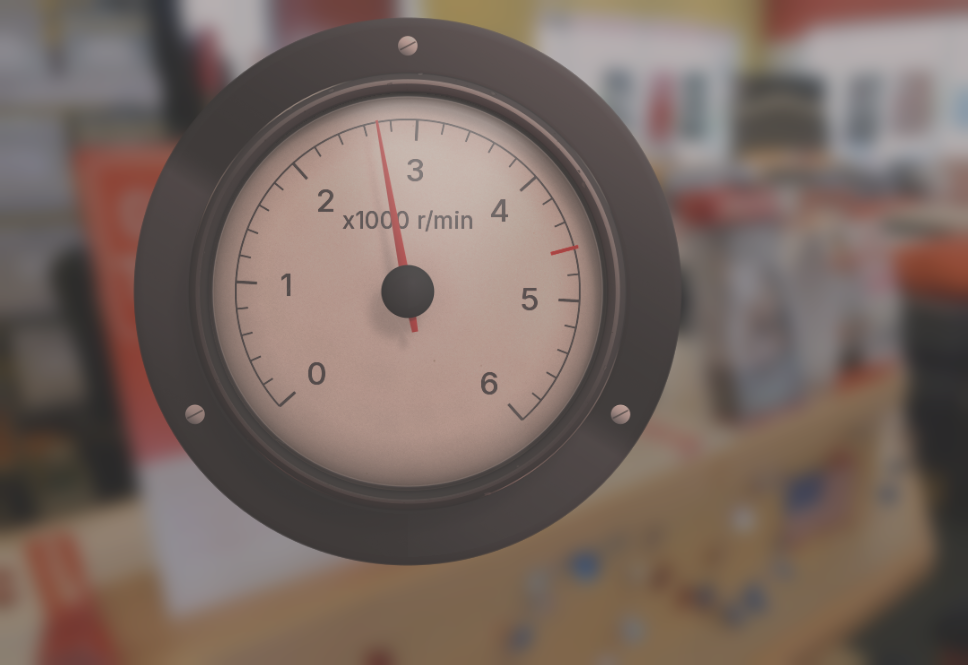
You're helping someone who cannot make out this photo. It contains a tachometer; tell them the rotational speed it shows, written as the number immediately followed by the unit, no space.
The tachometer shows 2700rpm
